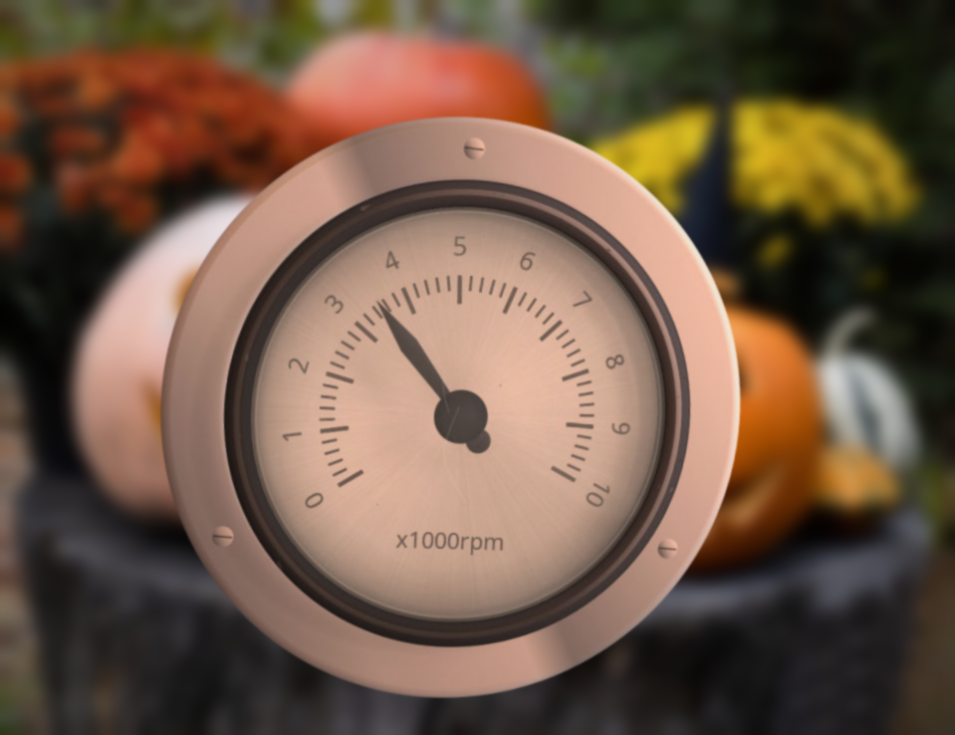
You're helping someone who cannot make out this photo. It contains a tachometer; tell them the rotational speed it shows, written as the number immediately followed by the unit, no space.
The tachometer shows 3500rpm
